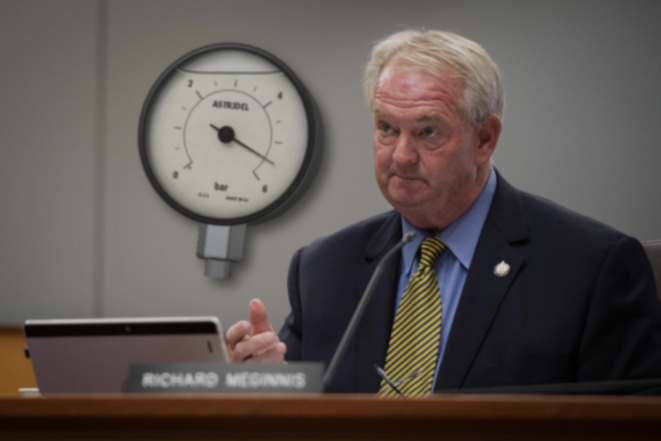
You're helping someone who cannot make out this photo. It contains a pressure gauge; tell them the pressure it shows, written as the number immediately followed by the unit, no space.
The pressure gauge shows 5.5bar
